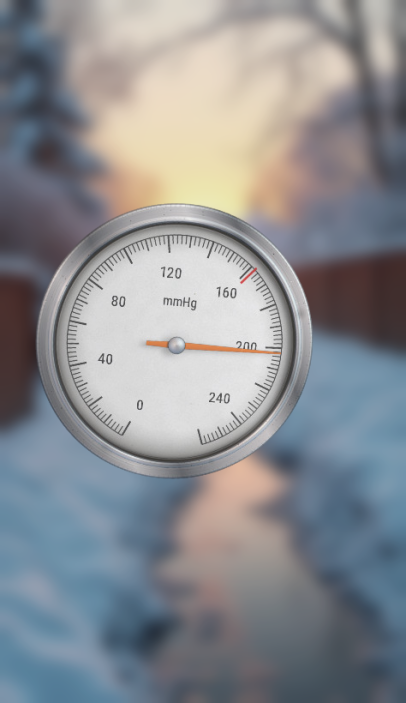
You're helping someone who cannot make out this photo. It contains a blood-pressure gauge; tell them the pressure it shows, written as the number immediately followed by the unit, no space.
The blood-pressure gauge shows 202mmHg
